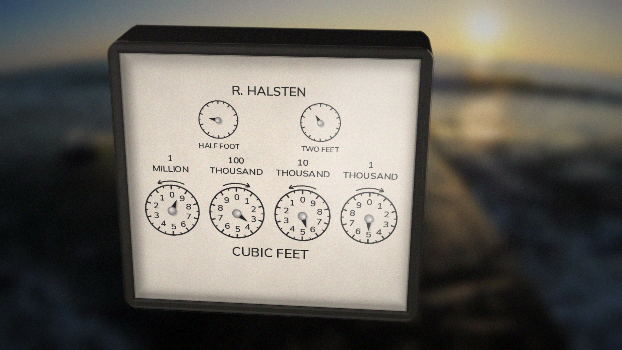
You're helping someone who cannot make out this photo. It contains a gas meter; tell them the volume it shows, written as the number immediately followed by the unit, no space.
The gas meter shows 935500ft³
